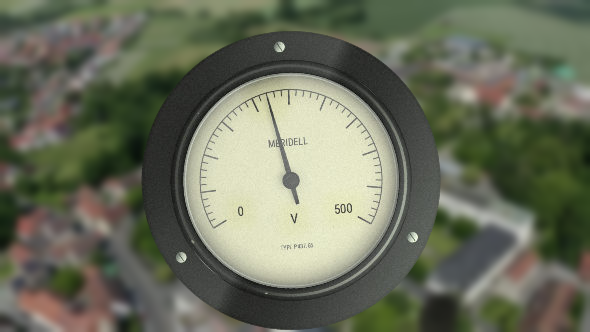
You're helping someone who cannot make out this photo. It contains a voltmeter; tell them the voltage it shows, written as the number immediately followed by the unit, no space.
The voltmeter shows 220V
